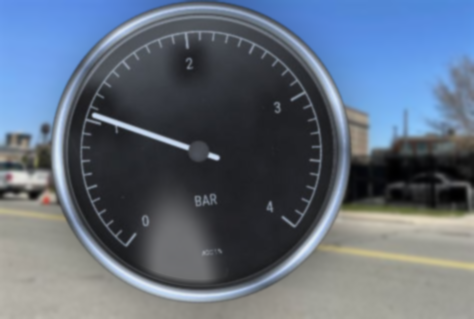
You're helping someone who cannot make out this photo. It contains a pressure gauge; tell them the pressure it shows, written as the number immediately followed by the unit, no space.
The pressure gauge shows 1.05bar
